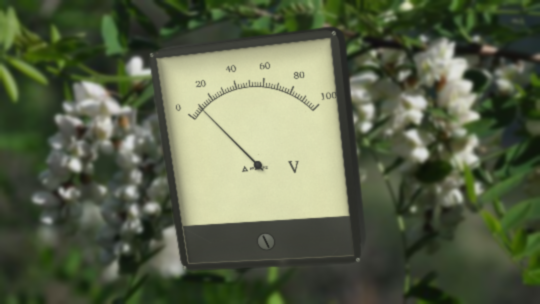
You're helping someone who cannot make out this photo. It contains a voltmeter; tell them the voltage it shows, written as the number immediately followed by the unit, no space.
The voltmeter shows 10V
